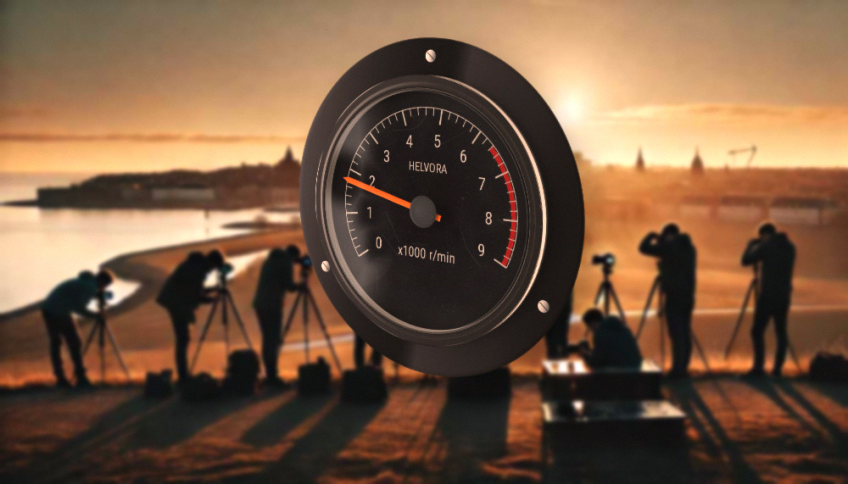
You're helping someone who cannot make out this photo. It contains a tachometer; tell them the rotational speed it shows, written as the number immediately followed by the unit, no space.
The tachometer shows 1800rpm
